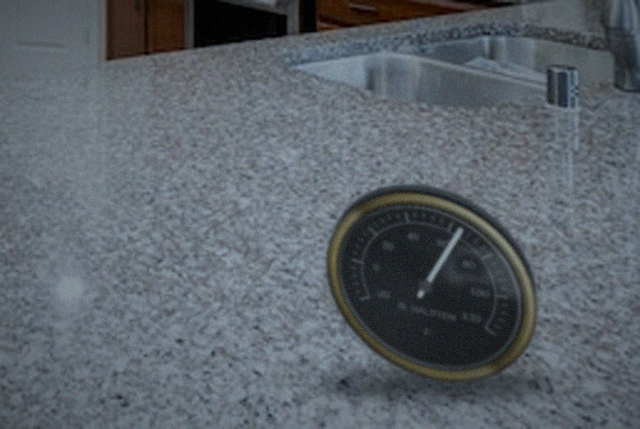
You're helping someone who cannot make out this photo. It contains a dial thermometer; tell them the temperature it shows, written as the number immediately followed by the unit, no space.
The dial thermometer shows 64°F
